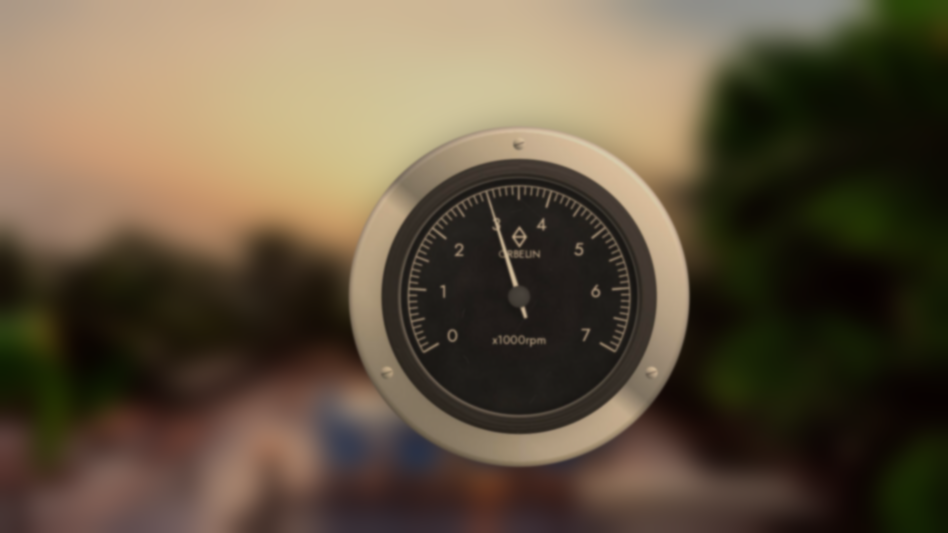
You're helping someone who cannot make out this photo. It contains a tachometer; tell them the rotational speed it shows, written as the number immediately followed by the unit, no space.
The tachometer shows 3000rpm
